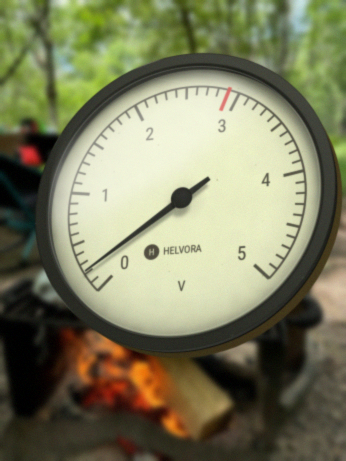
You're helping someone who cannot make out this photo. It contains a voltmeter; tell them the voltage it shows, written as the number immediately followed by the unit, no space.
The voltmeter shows 0.2V
